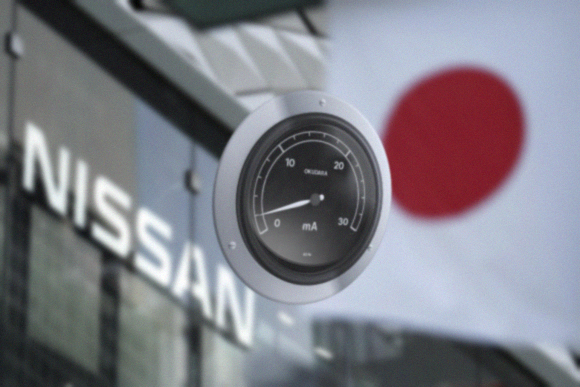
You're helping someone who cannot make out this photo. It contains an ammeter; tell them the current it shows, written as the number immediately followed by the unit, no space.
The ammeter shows 2mA
